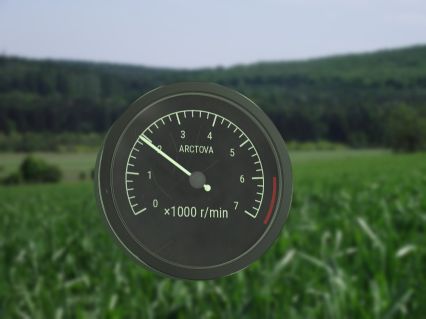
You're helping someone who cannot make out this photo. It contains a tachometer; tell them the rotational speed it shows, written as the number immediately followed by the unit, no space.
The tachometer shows 1900rpm
